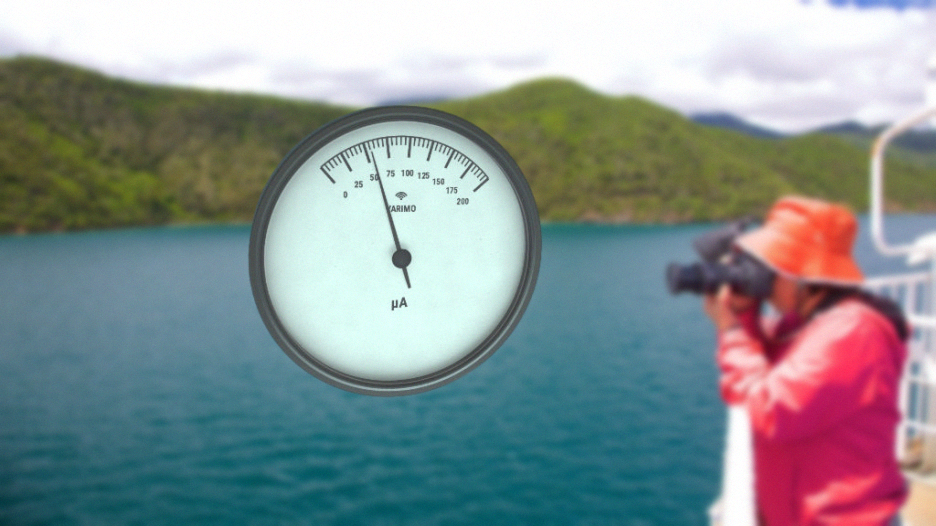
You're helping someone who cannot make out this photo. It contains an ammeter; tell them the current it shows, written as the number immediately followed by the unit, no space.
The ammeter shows 55µA
